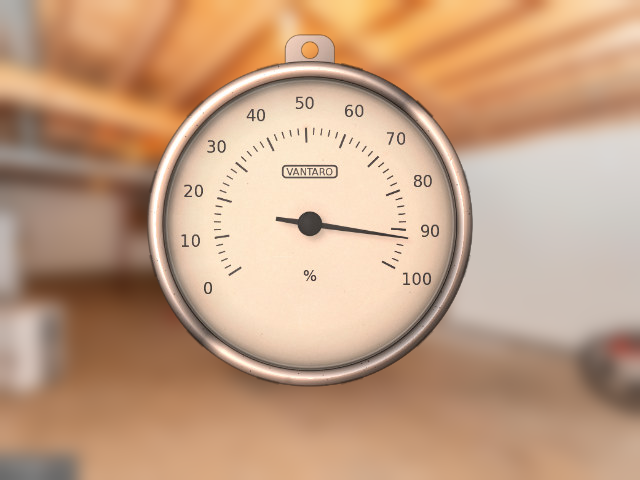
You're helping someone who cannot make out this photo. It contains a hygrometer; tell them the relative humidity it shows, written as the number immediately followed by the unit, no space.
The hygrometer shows 92%
